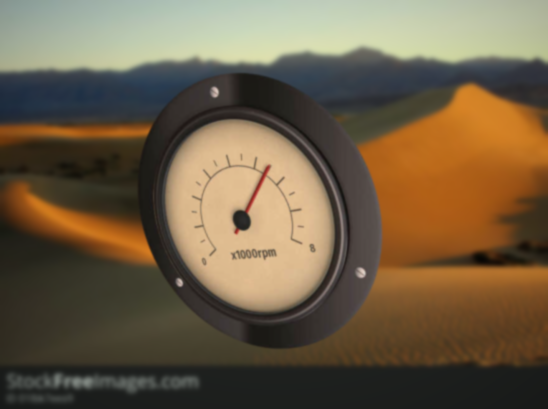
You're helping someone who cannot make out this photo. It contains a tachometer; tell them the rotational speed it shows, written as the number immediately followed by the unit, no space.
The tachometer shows 5500rpm
